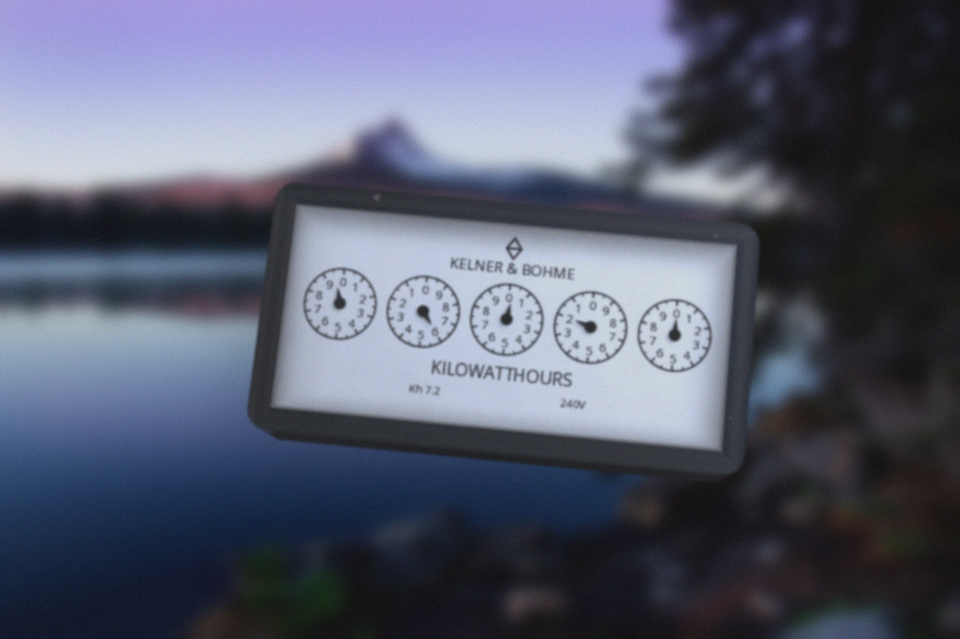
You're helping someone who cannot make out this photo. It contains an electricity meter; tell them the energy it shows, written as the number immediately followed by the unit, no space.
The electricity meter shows 96020kWh
